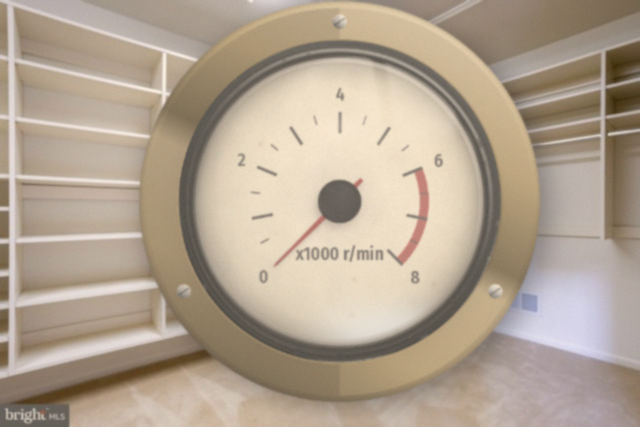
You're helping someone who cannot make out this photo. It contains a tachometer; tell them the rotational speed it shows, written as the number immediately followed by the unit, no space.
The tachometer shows 0rpm
